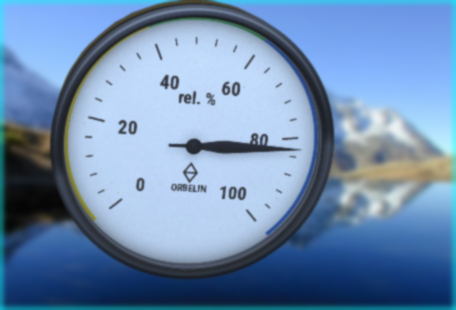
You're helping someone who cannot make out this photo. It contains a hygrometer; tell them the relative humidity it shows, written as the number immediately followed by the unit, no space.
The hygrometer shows 82%
